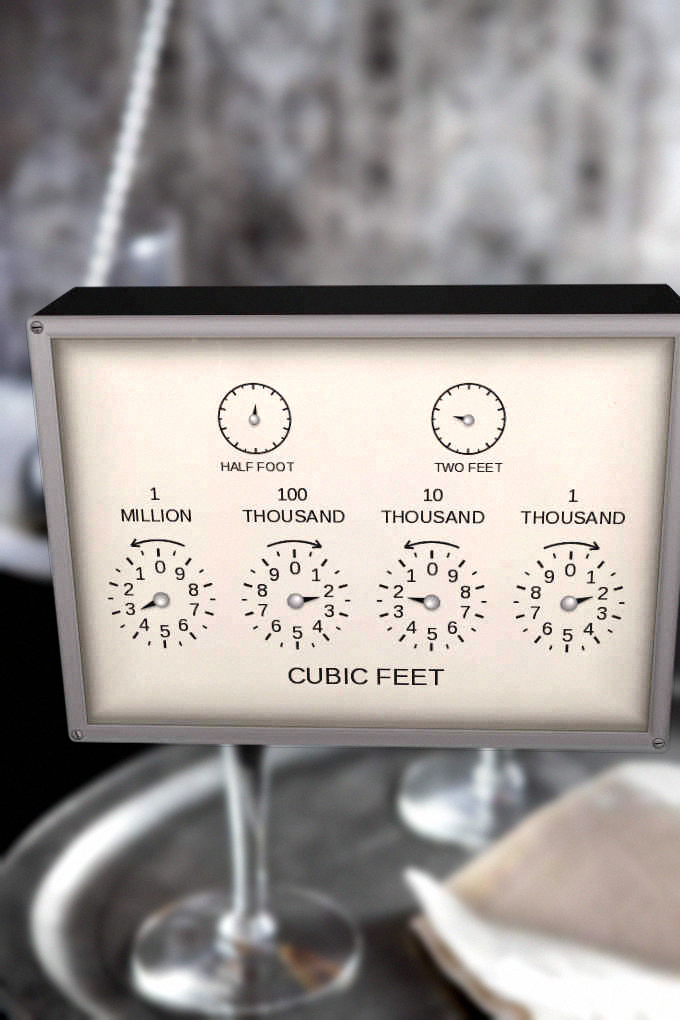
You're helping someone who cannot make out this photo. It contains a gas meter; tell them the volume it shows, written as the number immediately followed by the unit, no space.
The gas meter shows 322200ft³
